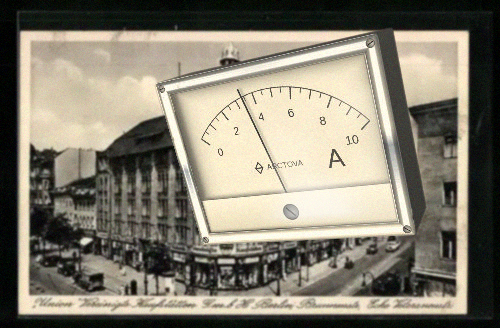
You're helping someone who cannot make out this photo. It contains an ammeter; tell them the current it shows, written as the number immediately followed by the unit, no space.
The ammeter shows 3.5A
